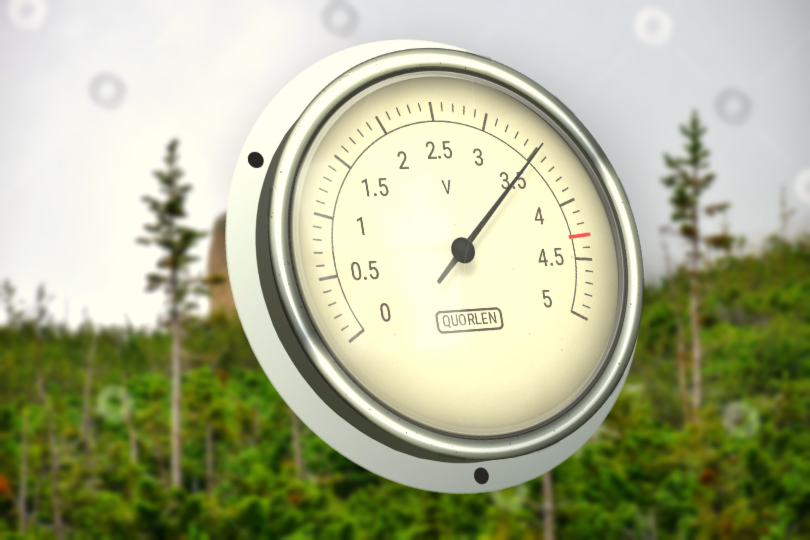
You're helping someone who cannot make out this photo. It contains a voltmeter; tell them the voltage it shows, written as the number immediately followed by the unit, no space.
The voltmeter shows 3.5V
